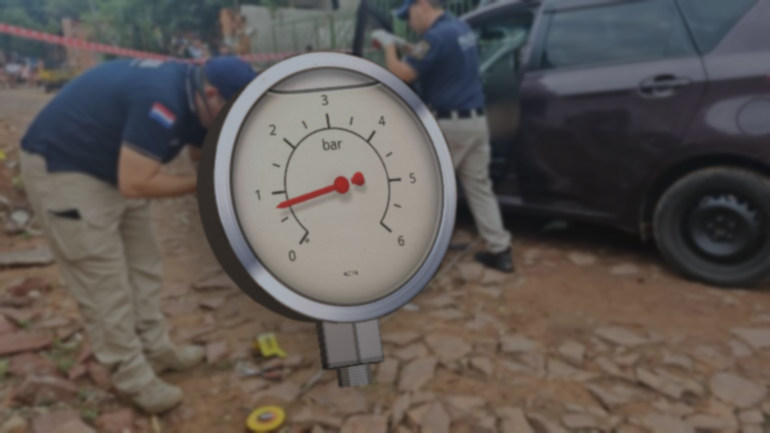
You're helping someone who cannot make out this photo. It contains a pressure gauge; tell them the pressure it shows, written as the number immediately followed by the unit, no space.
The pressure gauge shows 0.75bar
